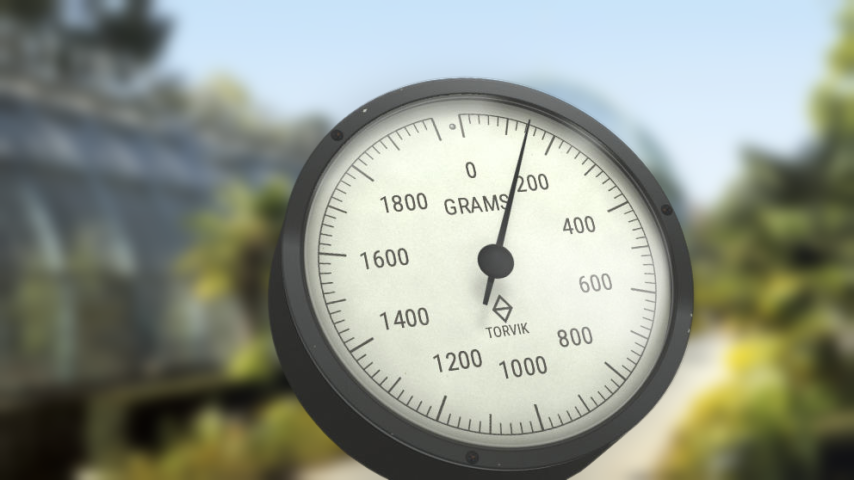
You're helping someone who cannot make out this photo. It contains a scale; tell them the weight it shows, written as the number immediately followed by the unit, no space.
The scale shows 140g
